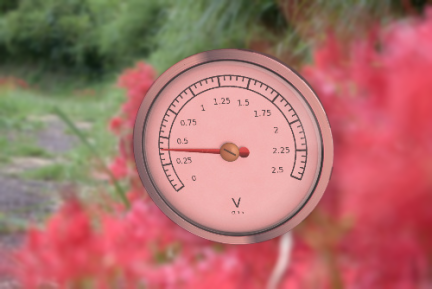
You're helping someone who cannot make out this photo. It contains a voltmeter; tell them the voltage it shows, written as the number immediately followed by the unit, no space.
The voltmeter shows 0.4V
